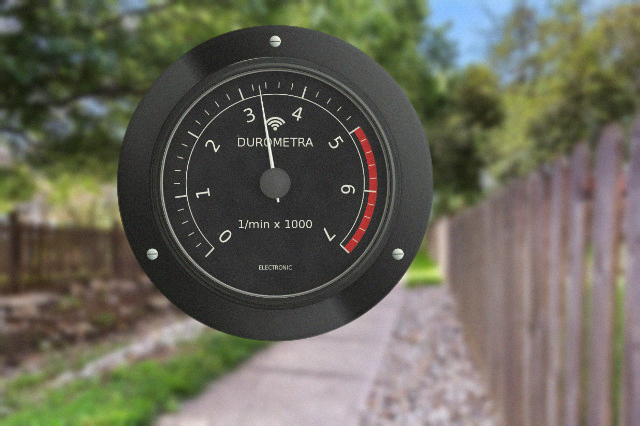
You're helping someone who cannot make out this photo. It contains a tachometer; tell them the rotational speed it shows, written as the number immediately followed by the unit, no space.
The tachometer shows 3300rpm
